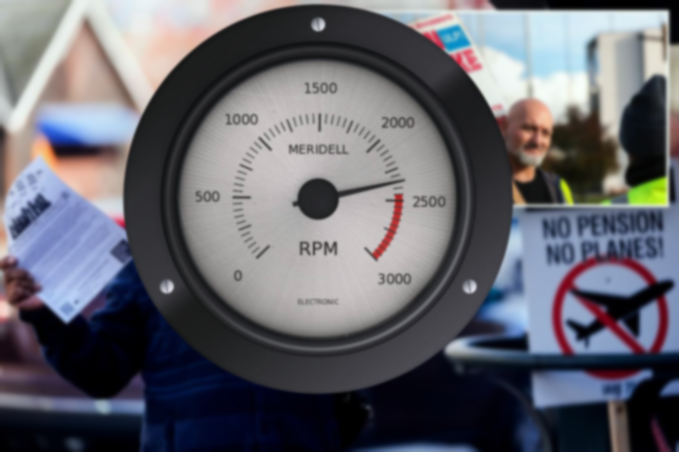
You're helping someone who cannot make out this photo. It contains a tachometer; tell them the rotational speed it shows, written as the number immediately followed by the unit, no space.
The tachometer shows 2350rpm
